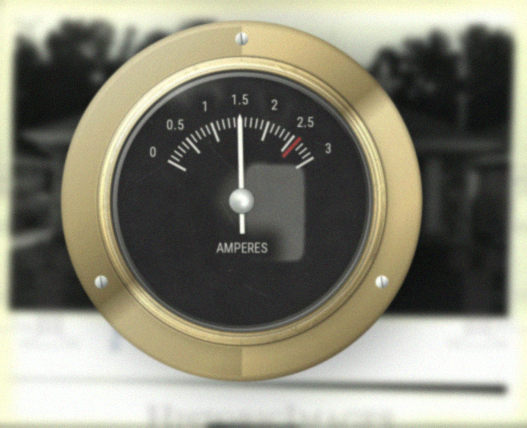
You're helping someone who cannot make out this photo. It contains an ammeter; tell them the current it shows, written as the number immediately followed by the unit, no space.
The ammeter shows 1.5A
